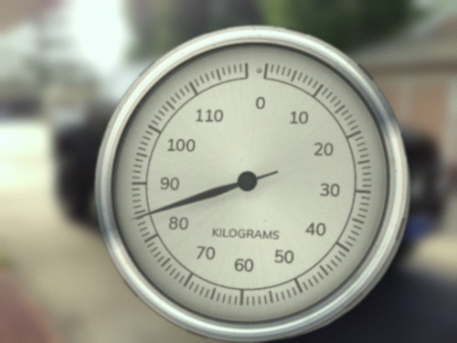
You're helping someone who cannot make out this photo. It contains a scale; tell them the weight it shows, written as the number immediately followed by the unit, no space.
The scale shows 84kg
